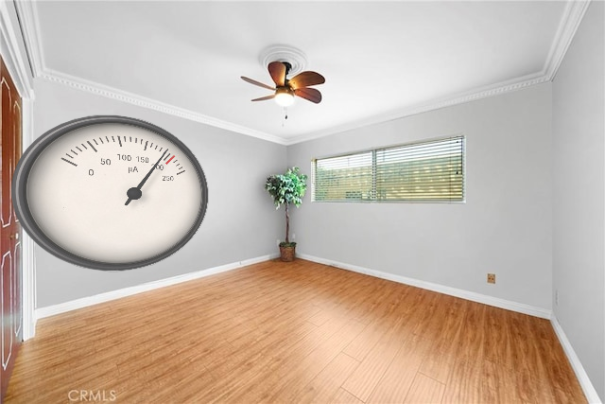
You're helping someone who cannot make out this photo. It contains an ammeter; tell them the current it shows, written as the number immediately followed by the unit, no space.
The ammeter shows 190µA
